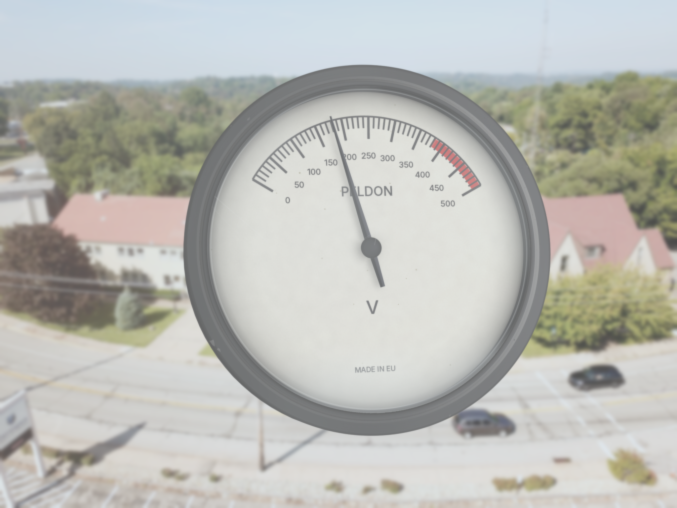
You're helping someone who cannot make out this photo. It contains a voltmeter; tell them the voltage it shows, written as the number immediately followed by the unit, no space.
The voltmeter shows 180V
